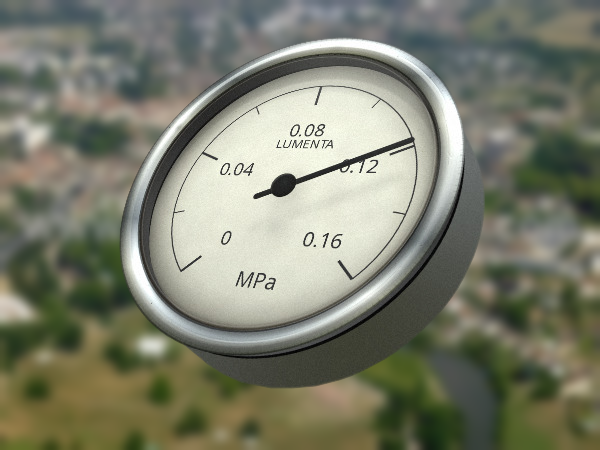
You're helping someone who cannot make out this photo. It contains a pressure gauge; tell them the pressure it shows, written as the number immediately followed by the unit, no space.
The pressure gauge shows 0.12MPa
